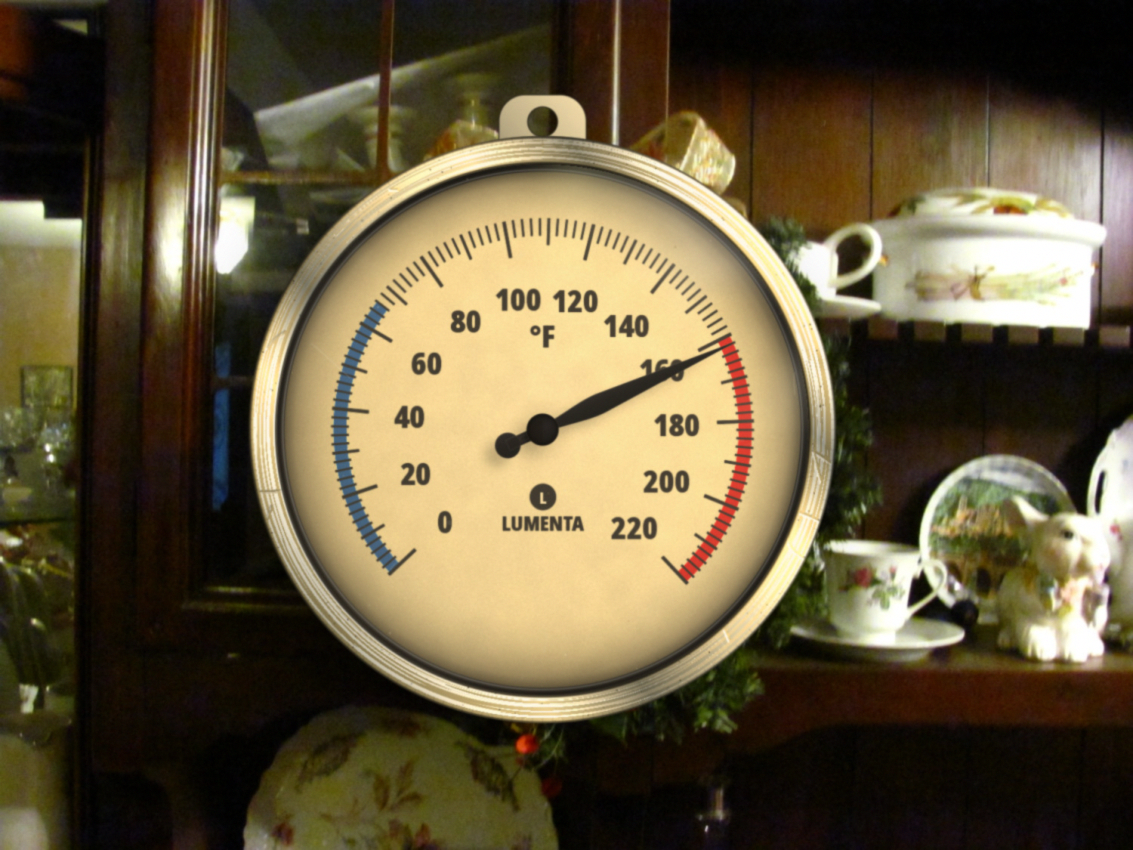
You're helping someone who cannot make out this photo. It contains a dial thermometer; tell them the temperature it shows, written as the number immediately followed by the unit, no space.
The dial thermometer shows 162°F
